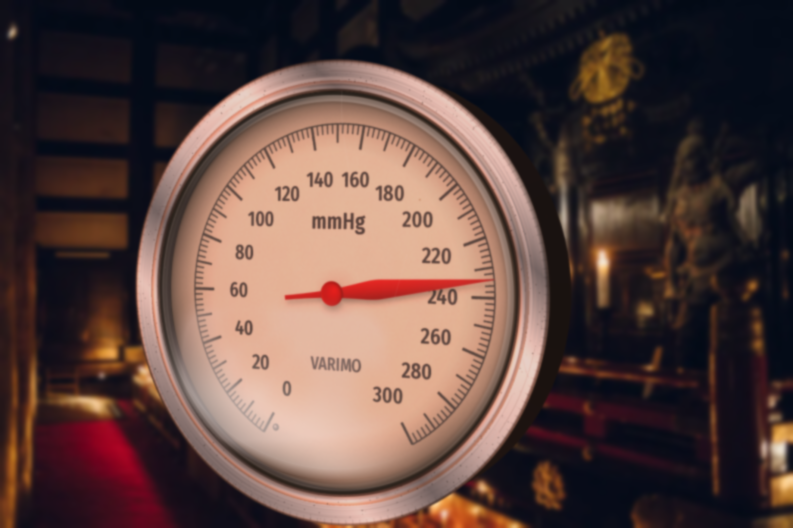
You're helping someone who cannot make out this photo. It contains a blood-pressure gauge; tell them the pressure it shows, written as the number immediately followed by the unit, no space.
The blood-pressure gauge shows 234mmHg
